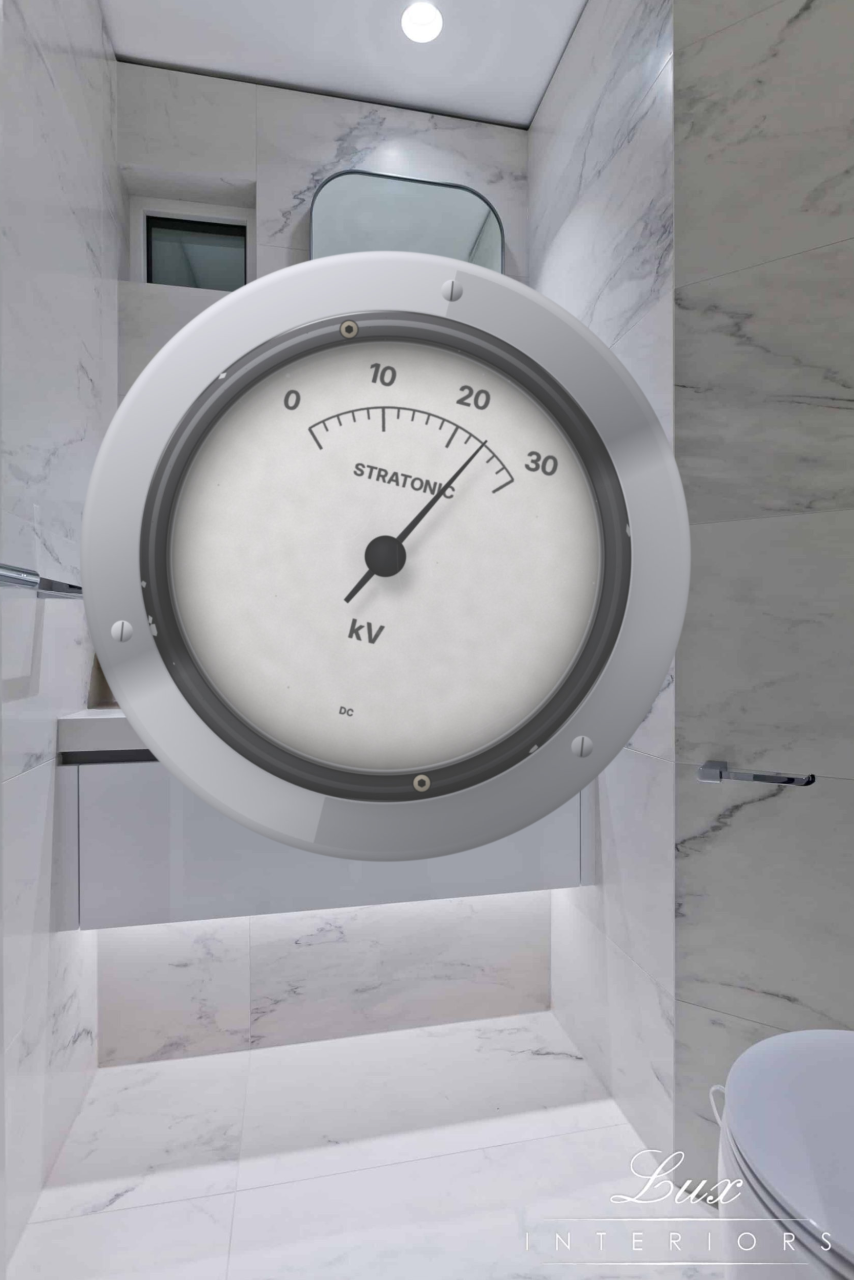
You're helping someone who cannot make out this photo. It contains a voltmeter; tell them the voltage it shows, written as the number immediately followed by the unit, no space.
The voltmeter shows 24kV
